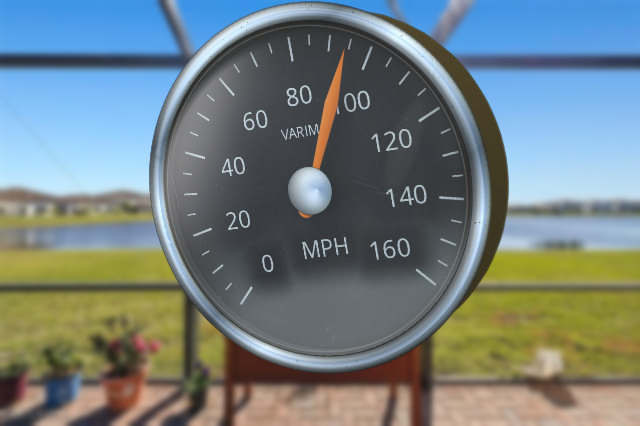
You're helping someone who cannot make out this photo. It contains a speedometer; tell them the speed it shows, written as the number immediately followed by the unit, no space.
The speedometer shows 95mph
